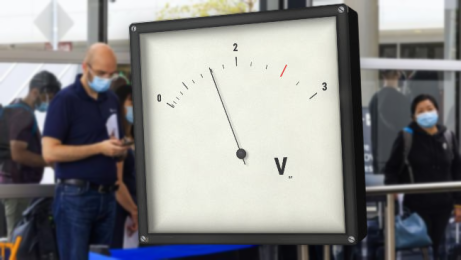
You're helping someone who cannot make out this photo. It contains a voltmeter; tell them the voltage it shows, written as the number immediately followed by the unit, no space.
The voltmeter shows 1.6V
